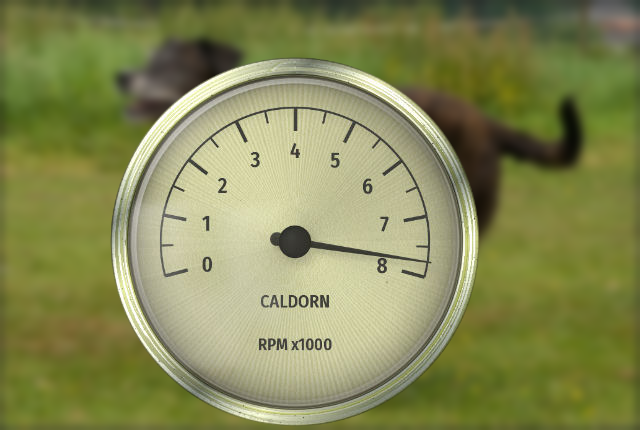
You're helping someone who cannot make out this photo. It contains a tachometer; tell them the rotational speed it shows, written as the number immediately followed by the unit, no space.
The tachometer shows 7750rpm
